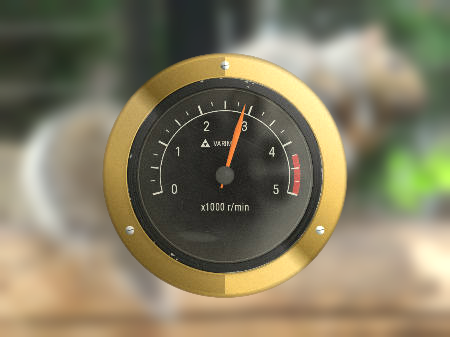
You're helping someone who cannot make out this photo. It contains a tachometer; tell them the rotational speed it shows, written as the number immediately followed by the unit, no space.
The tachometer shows 2875rpm
